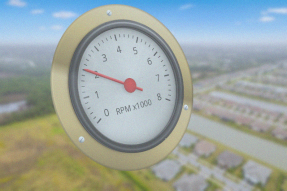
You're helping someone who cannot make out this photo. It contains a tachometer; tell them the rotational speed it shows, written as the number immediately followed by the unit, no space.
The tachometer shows 2000rpm
